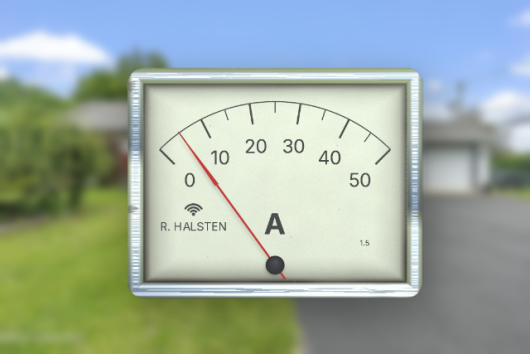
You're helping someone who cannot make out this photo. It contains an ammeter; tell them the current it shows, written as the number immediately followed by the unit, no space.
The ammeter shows 5A
